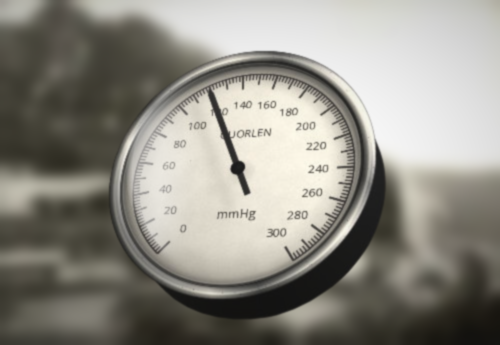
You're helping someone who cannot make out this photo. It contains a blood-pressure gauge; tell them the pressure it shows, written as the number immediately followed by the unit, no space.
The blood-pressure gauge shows 120mmHg
